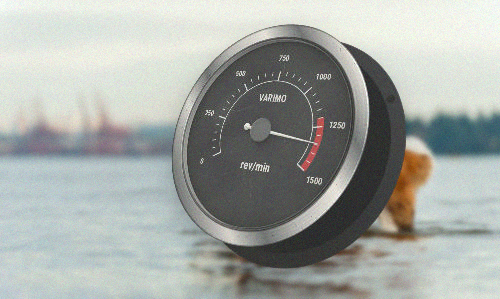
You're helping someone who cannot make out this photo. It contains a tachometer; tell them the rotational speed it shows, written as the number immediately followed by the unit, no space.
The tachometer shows 1350rpm
